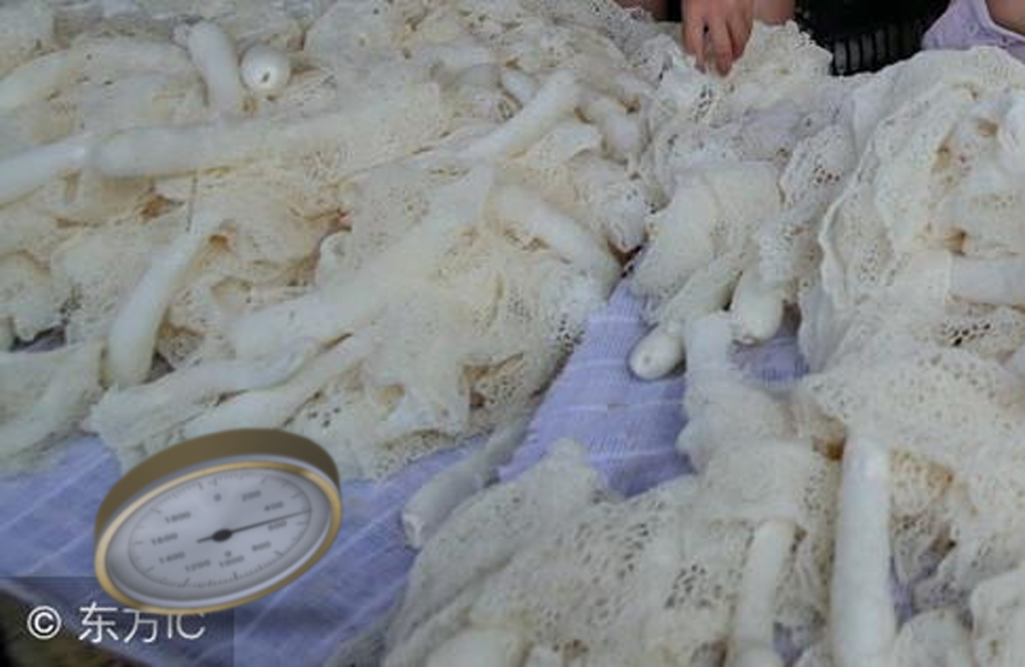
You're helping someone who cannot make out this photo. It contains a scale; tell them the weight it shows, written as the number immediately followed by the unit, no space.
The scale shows 500g
